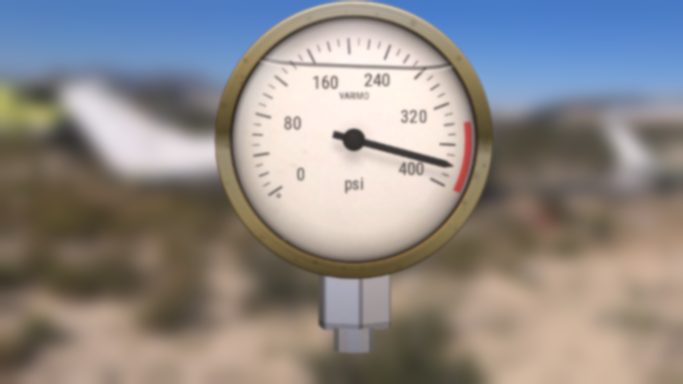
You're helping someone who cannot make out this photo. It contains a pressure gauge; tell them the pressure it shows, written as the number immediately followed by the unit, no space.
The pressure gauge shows 380psi
